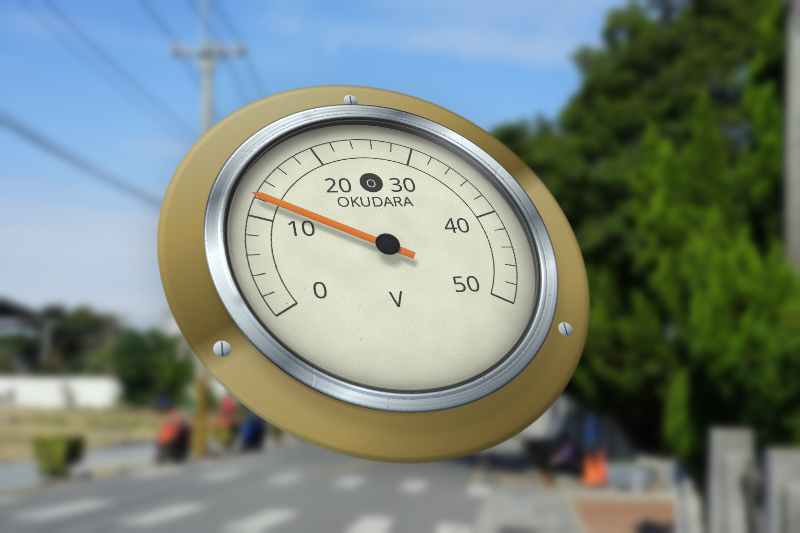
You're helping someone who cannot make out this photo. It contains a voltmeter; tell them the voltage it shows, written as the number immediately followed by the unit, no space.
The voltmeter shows 12V
